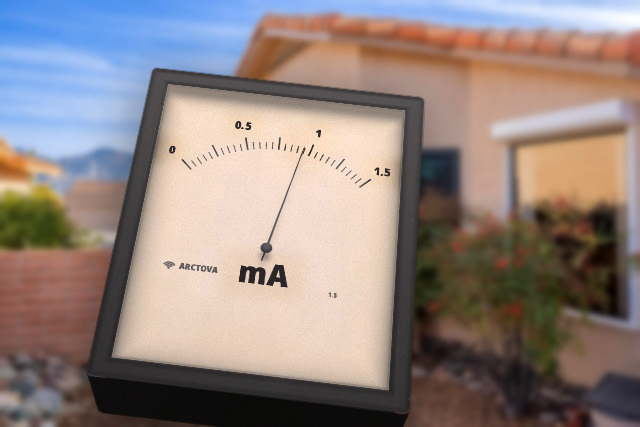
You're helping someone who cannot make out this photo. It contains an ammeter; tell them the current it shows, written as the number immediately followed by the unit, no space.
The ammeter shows 0.95mA
